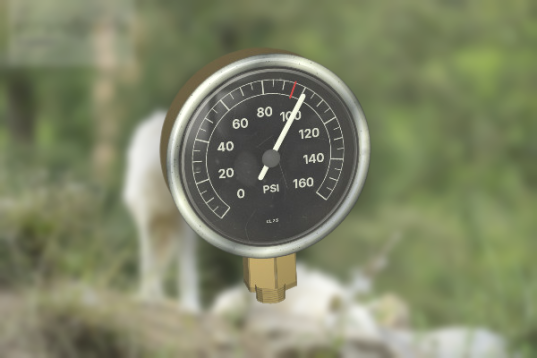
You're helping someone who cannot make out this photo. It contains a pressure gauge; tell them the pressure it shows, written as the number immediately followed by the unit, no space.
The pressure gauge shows 100psi
